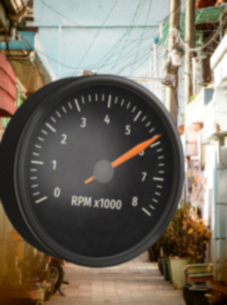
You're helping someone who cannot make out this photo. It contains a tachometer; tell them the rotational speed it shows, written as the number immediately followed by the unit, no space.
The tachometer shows 5800rpm
